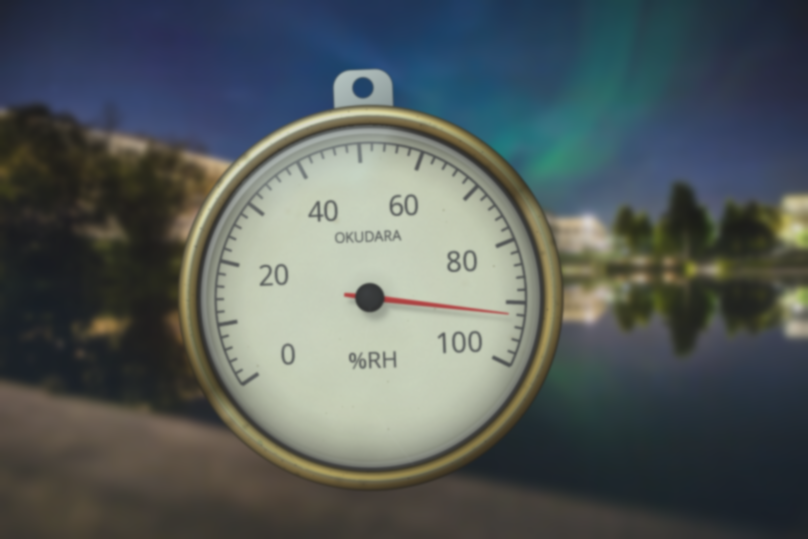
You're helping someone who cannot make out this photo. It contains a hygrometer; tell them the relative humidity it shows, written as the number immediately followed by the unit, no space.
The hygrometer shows 92%
